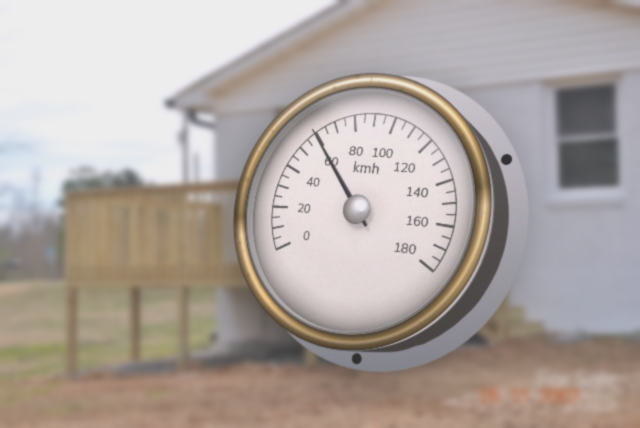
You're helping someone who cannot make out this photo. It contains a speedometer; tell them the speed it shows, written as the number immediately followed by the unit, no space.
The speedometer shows 60km/h
